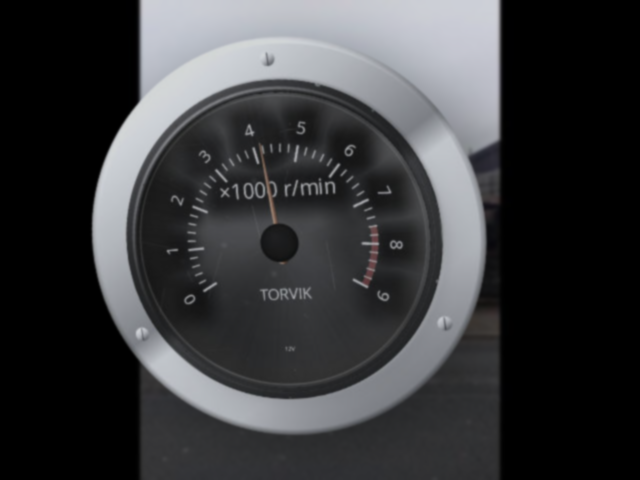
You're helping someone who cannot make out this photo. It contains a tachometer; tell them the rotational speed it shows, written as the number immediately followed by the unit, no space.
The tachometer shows 4200rpm
